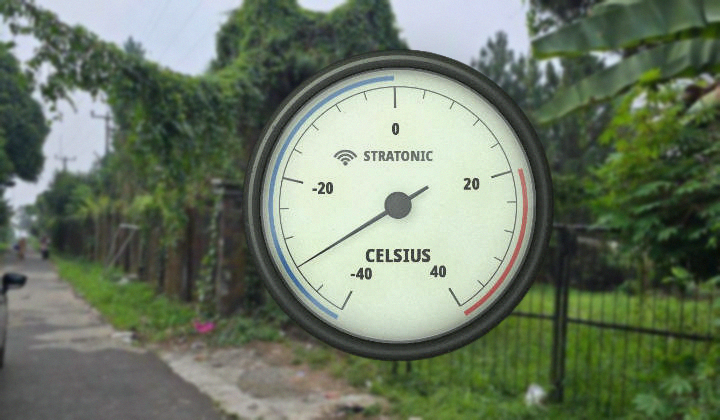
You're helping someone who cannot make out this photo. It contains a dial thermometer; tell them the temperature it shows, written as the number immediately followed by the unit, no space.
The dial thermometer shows -32°C
